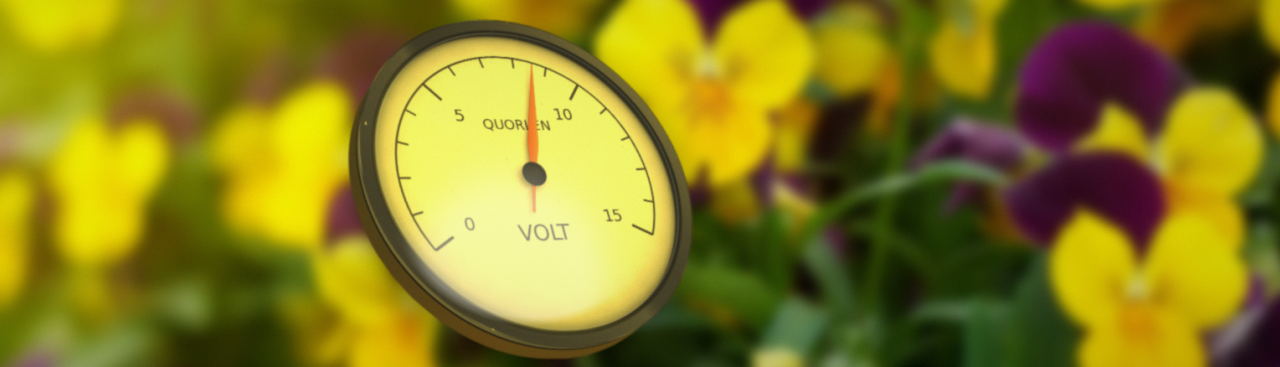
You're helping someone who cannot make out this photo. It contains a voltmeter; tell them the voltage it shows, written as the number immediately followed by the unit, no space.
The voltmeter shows 8.5V
